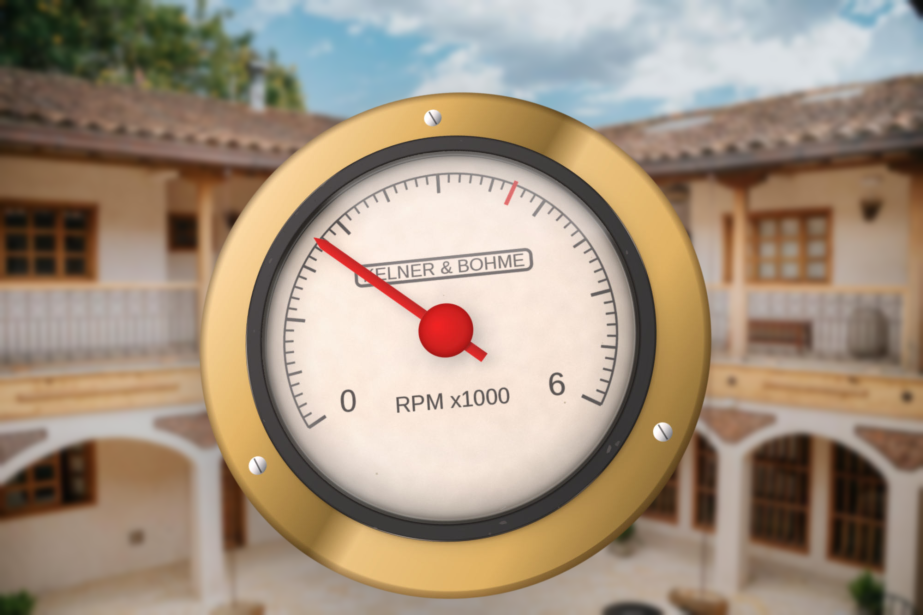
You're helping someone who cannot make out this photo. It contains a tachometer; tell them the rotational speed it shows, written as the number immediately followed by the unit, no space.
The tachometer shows 1750rpm
